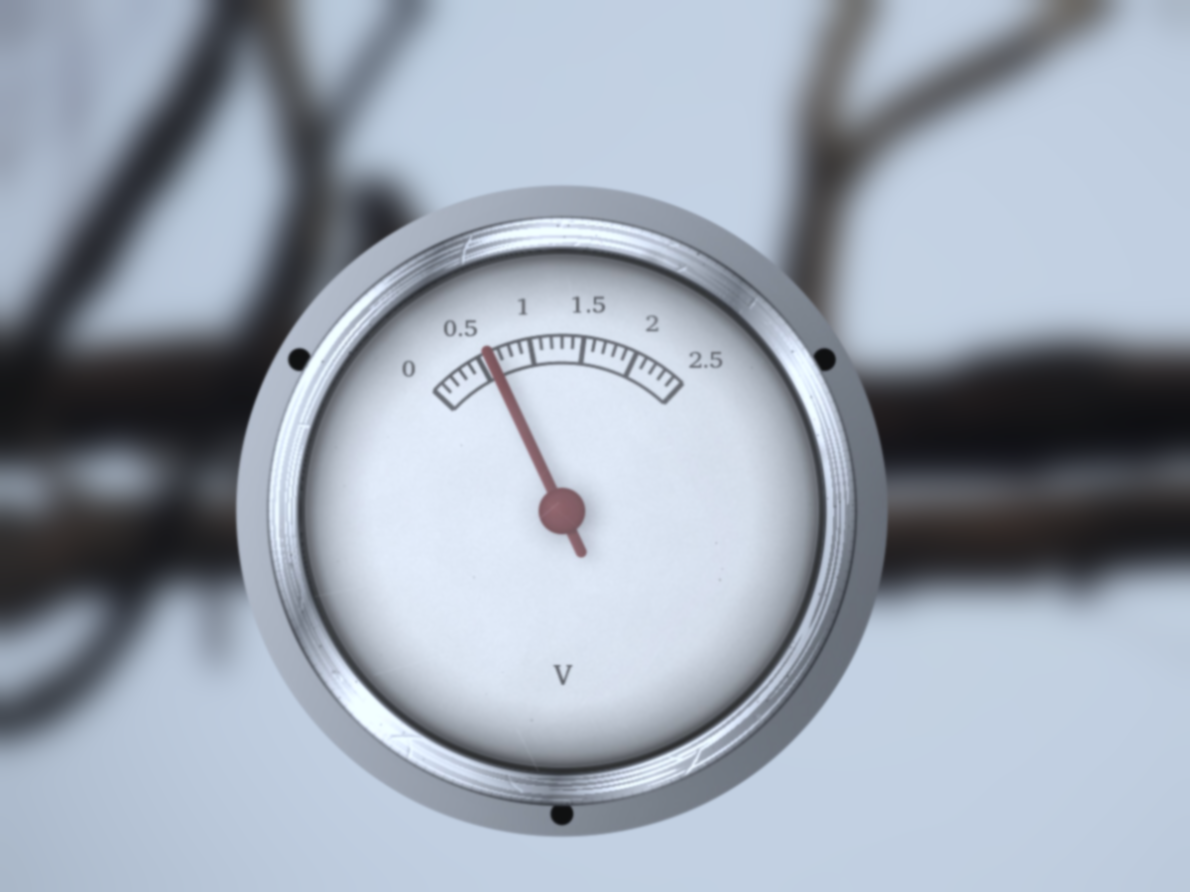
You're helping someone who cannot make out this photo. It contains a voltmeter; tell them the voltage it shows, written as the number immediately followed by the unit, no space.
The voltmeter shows 0.6V
